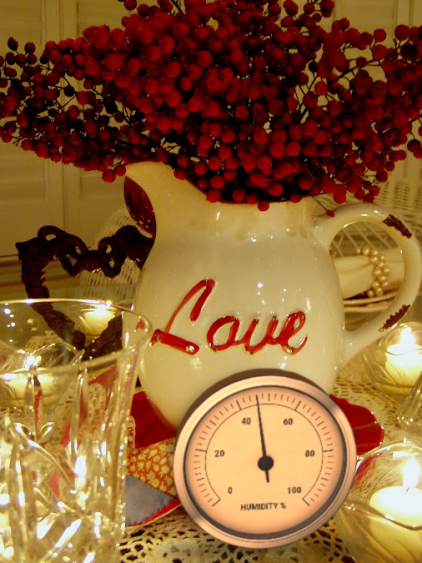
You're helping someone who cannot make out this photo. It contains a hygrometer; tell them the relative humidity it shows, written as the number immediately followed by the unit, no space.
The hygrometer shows 46%
